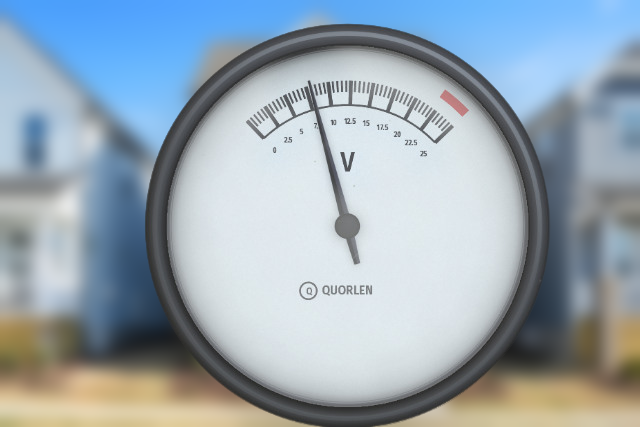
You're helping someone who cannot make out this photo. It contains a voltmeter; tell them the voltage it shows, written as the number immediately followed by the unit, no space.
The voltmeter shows 8V
